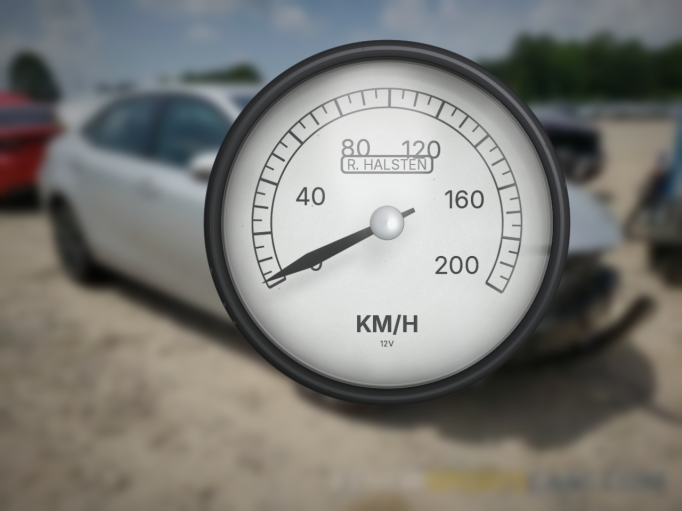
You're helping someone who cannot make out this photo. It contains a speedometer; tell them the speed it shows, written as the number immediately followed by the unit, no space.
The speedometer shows 2.5km/h
